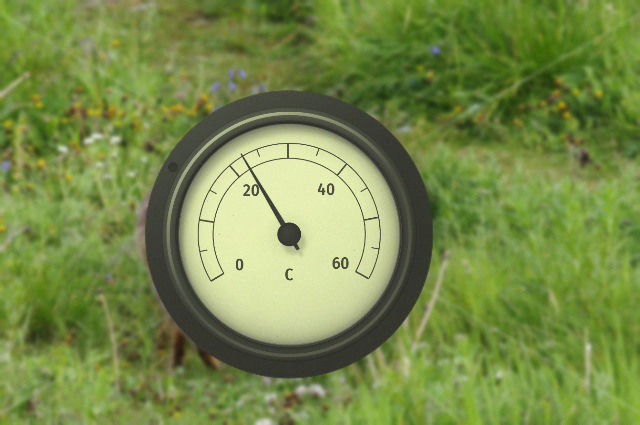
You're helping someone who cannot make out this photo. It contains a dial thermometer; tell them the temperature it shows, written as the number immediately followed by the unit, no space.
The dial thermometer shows 22.5°C
